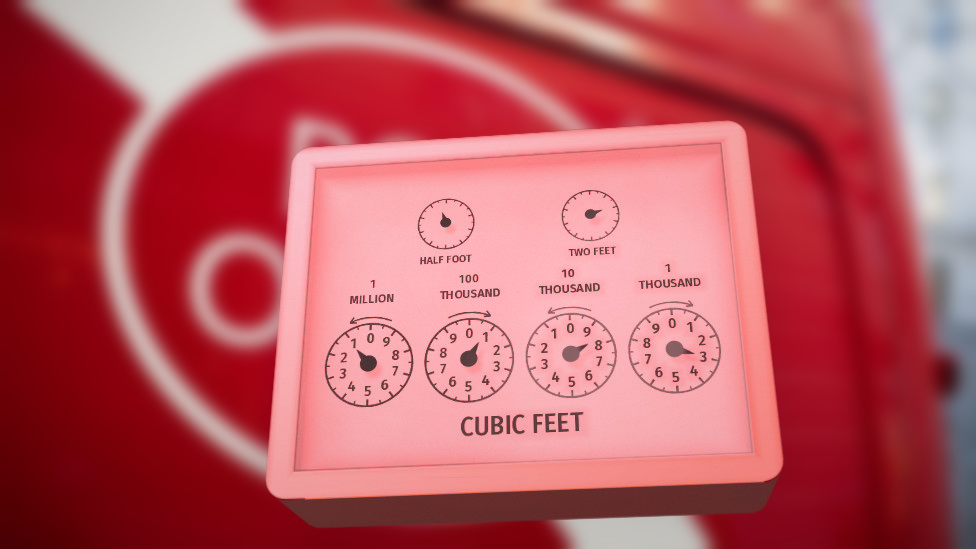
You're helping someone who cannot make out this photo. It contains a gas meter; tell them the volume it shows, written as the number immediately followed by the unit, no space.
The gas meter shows 108300ft³
